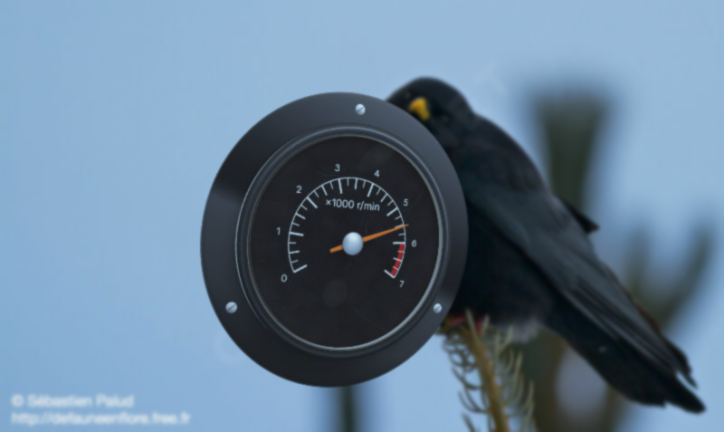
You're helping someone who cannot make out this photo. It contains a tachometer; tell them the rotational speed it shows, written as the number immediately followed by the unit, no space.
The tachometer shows 5500rpm
